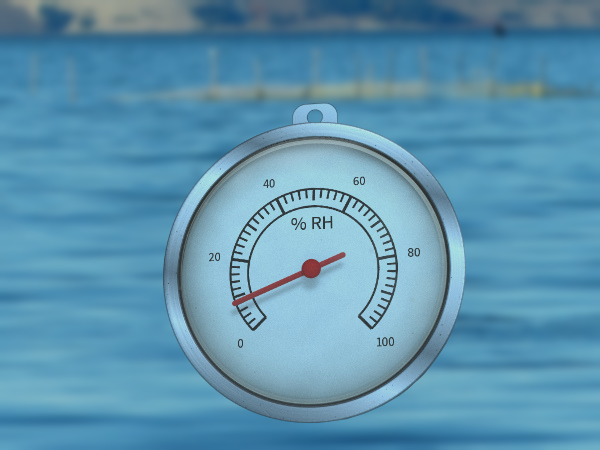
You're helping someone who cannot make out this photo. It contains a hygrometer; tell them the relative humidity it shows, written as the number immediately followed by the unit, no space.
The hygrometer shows 8%
